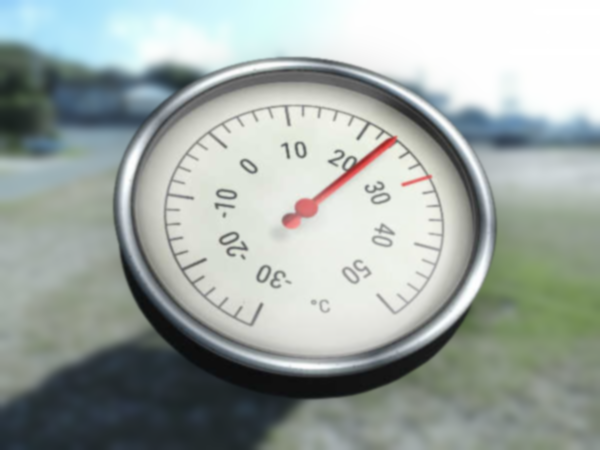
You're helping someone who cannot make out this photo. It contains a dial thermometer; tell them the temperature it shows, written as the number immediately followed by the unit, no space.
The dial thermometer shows 24°C
